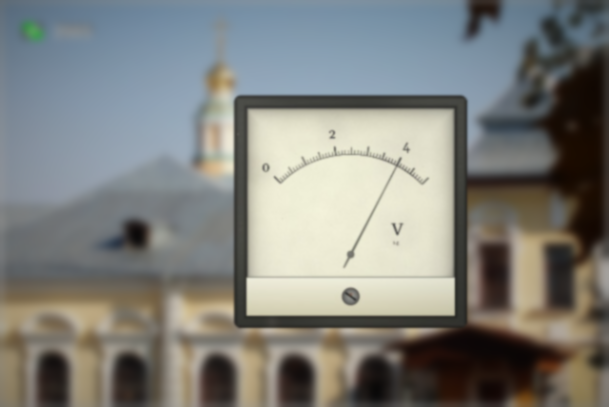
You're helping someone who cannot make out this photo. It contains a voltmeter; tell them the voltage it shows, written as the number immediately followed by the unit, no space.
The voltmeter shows 4V
